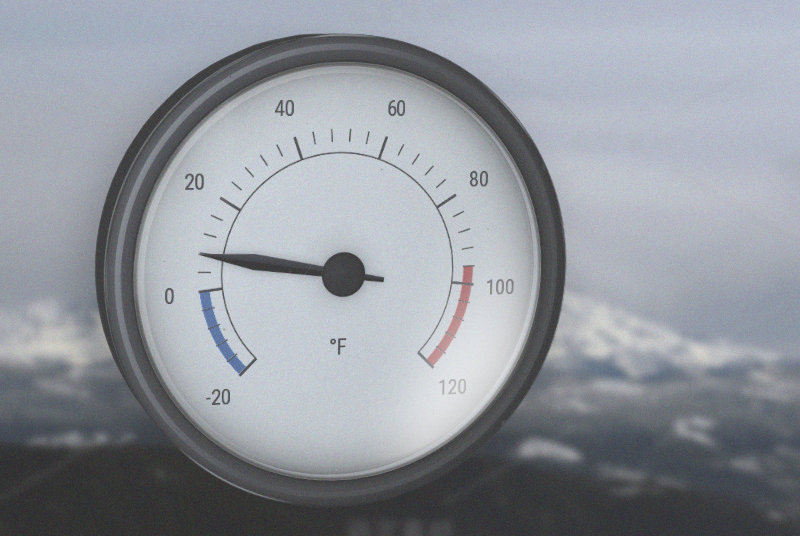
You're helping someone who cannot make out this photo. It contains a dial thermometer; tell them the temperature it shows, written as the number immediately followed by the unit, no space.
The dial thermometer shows 8°F
